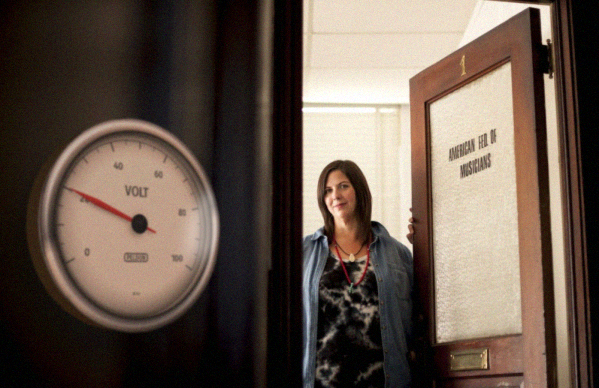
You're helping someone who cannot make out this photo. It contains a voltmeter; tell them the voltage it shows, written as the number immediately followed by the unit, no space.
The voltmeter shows 20V
